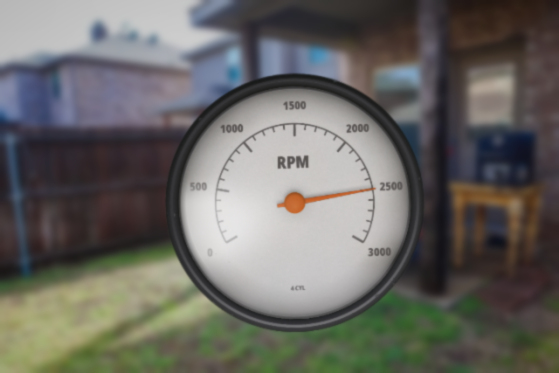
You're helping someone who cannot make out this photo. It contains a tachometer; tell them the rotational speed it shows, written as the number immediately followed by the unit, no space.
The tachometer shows 2500rpm
